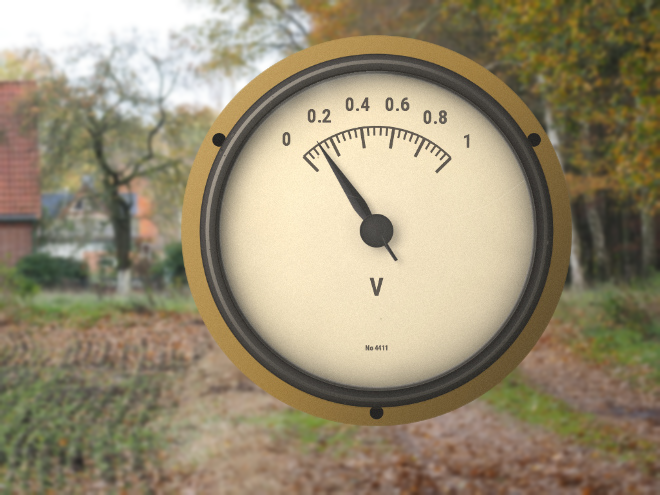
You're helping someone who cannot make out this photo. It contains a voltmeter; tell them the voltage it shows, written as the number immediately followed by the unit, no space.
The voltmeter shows 0.12V
